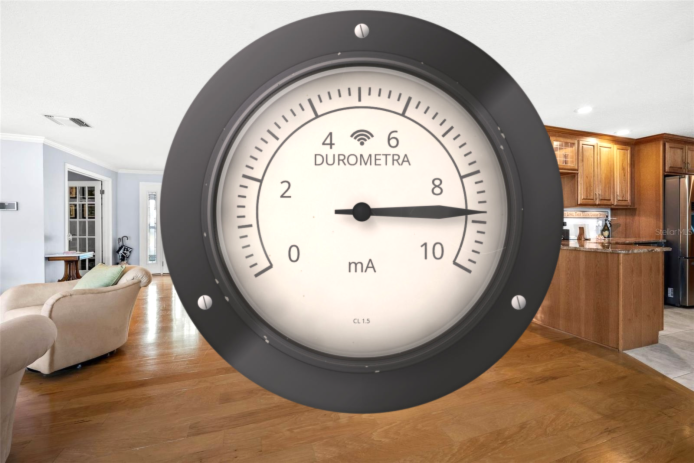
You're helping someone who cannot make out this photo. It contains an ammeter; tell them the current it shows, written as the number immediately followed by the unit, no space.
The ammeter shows 8.8mA
